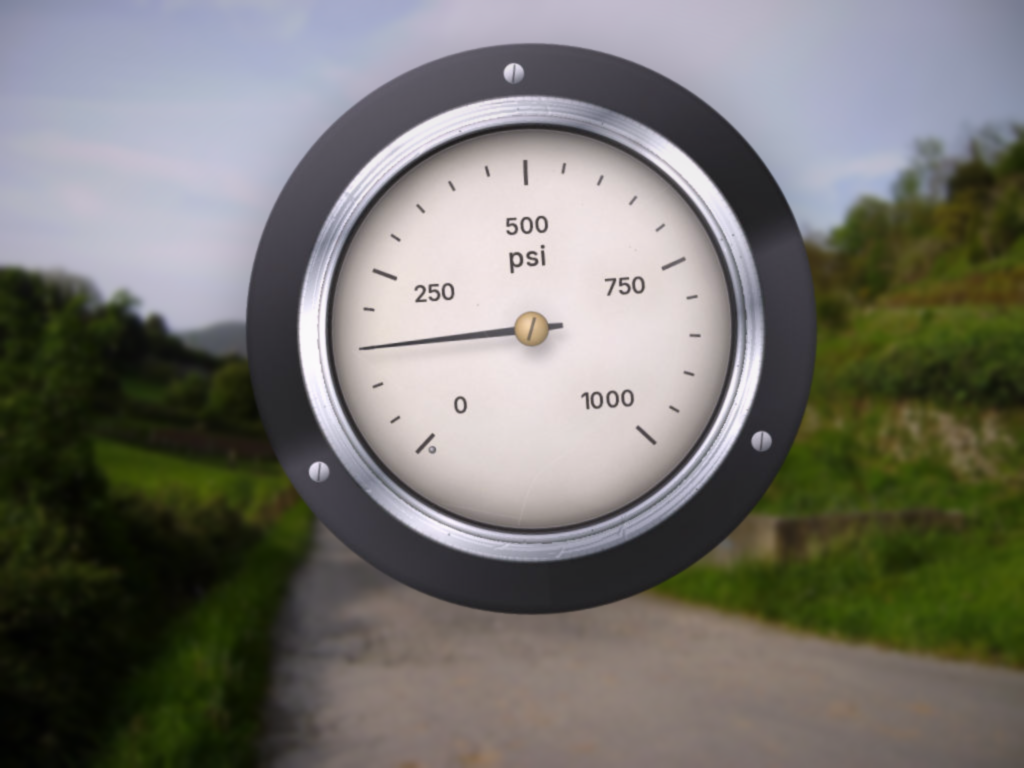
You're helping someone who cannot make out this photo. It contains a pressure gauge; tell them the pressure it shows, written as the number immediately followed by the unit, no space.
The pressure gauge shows 150psi
